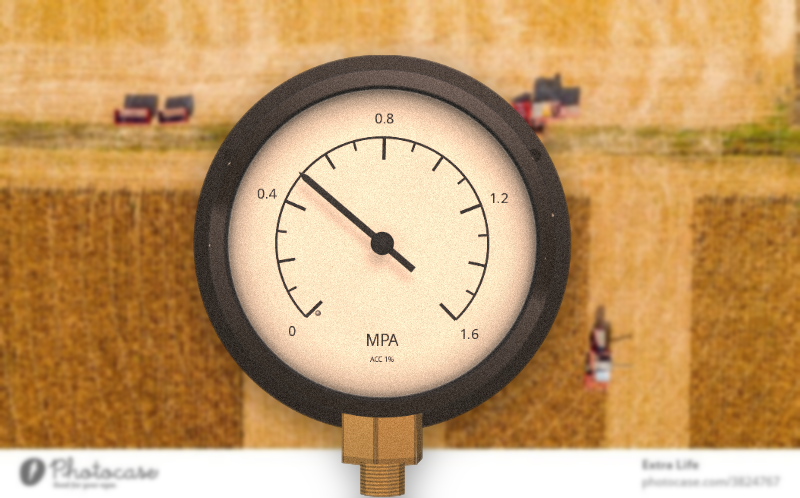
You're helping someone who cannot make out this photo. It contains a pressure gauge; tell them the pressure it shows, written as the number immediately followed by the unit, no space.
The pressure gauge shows 0.5MPa
